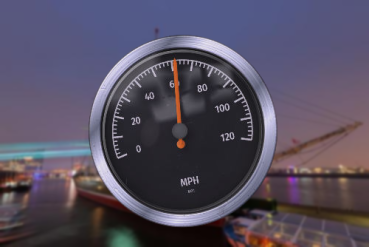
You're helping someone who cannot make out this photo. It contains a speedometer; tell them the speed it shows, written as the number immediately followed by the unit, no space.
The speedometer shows 62mph
